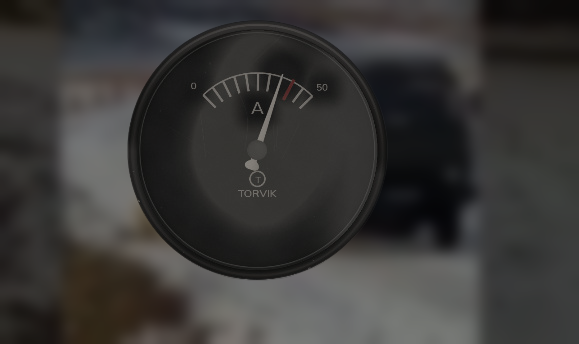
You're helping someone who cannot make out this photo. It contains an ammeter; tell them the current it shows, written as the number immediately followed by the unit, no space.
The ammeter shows 35A
